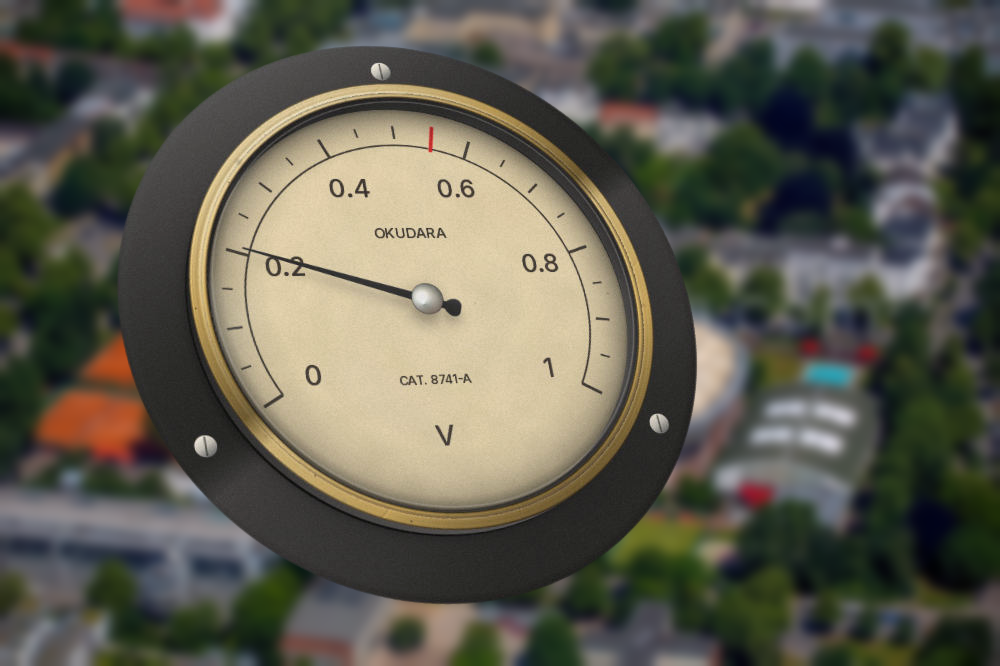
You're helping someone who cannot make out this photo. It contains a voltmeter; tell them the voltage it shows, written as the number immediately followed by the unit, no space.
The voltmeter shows 0.2V
